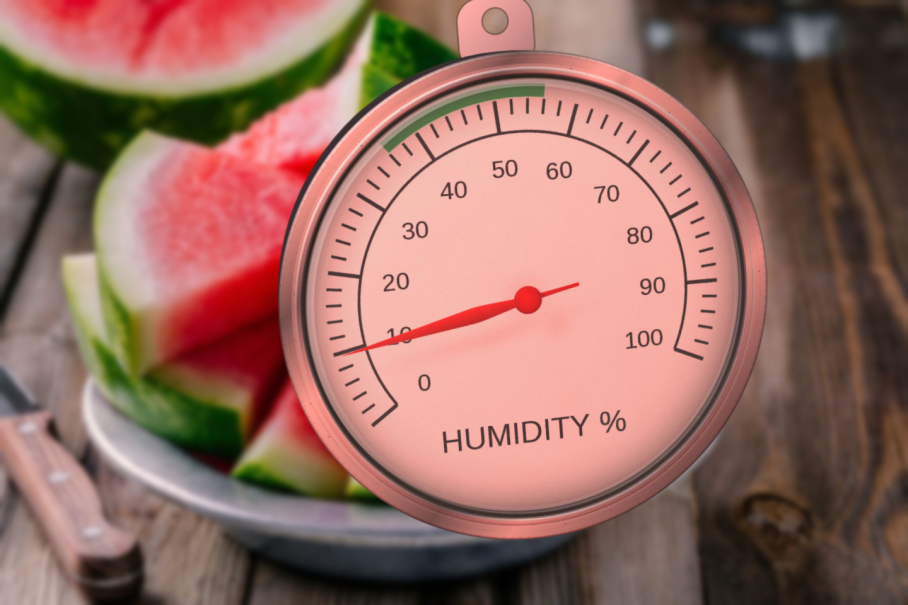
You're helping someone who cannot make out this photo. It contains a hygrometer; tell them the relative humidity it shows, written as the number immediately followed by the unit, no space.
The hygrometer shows 10%
